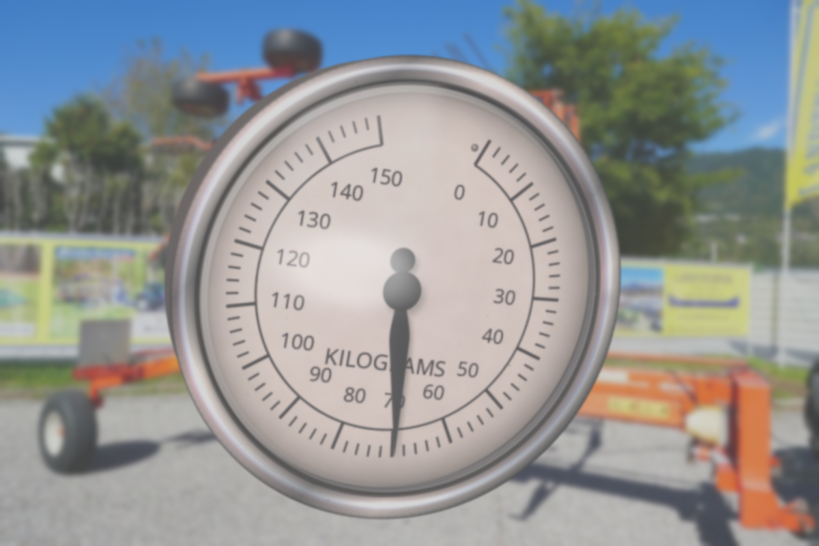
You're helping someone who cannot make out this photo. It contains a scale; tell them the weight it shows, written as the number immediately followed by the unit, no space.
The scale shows 70kg
